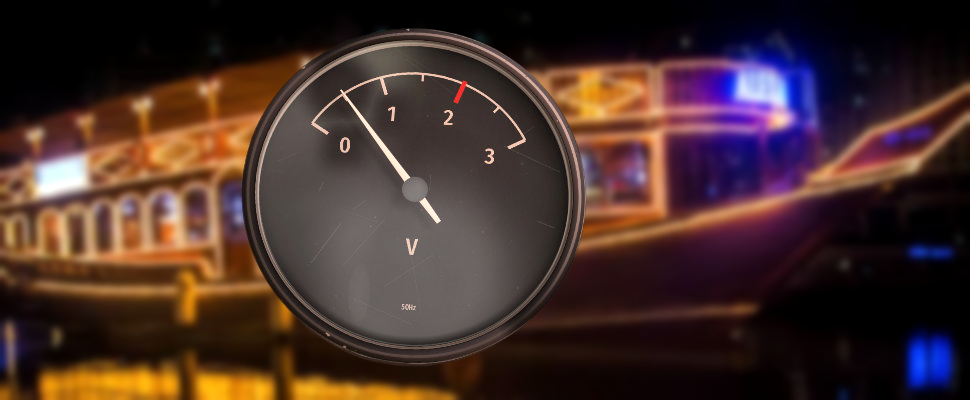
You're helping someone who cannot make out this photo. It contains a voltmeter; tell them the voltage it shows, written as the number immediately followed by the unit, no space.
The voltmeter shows 0.5V
